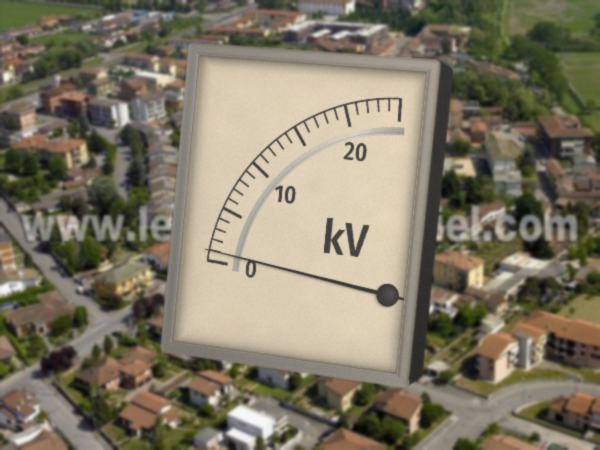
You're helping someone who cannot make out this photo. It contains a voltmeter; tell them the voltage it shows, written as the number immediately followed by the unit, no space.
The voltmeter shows 1kV
